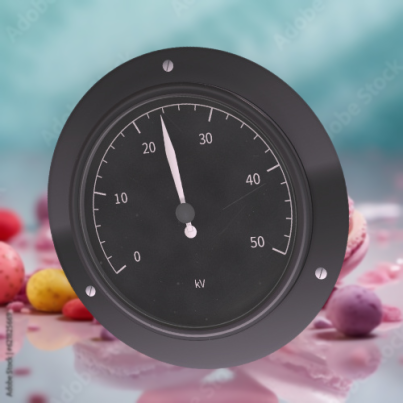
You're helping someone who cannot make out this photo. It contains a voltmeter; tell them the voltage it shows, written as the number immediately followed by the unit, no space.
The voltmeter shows 24kV
